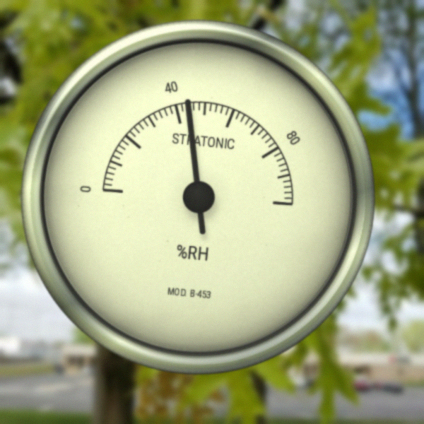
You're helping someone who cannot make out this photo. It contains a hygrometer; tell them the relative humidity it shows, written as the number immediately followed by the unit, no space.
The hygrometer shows 44%
